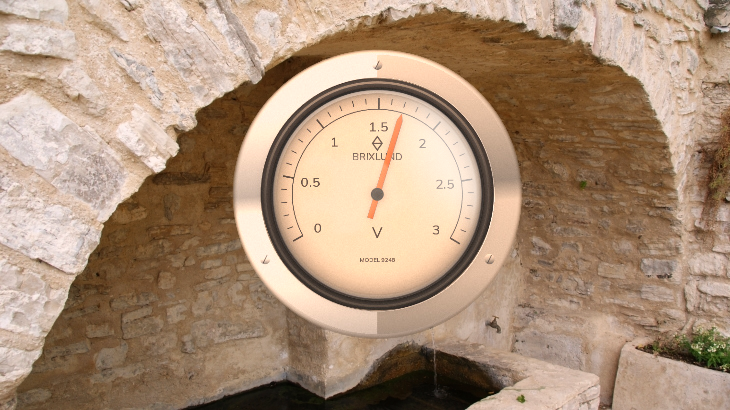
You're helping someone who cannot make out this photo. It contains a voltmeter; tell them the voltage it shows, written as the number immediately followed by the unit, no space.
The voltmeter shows 1.7V
